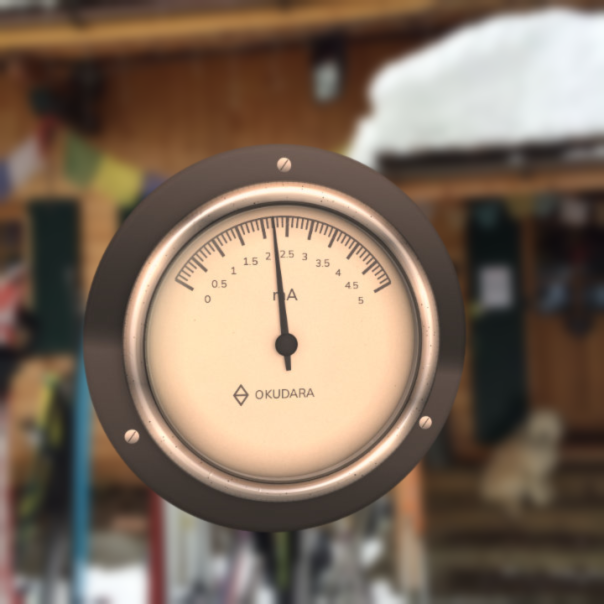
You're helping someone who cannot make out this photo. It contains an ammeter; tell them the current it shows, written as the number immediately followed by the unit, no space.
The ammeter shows 2.2mA
